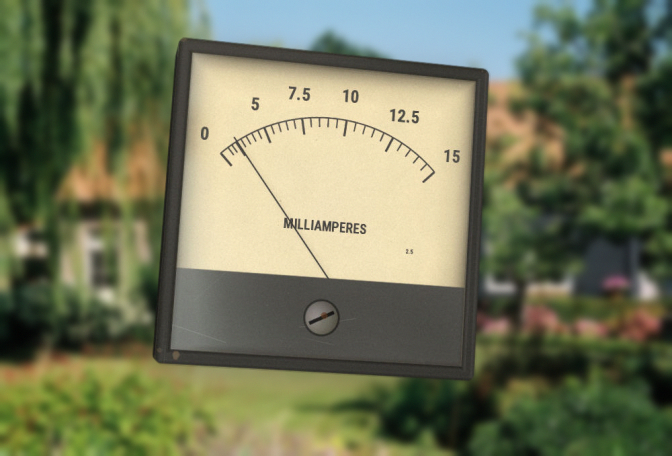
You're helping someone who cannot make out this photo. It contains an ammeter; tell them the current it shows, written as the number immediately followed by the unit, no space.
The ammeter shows 2.5mA
